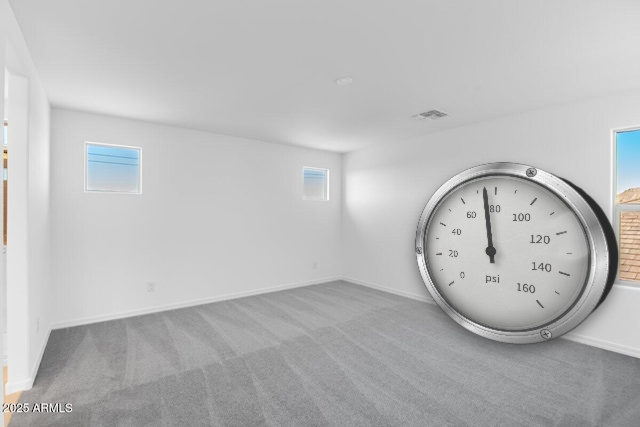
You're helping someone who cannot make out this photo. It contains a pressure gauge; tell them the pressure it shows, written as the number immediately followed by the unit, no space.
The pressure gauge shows 75psi
